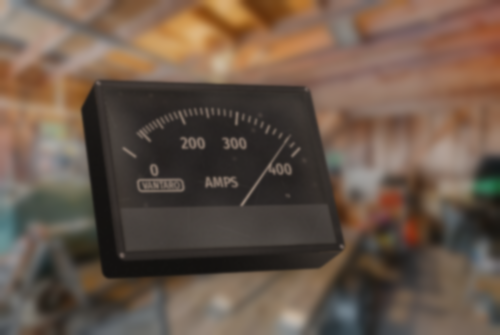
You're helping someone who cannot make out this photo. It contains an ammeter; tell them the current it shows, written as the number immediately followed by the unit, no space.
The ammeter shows 380A
